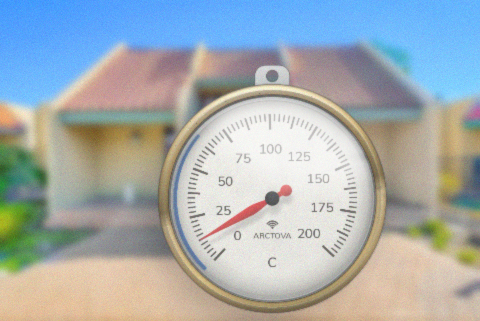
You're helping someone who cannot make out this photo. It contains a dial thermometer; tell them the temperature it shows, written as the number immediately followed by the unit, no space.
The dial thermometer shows 12.5°C
